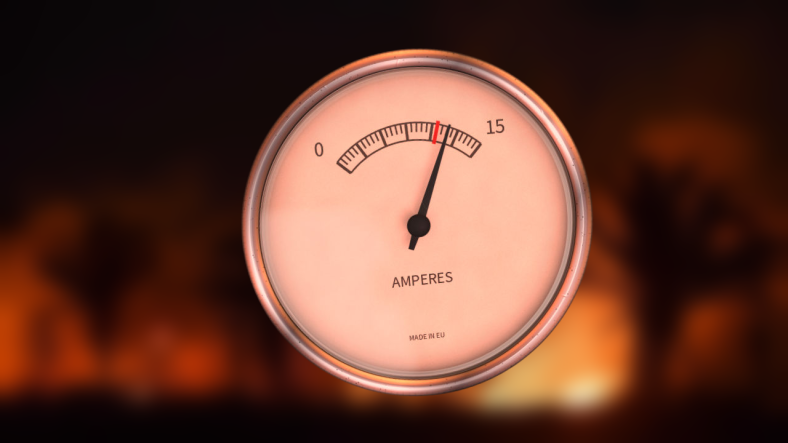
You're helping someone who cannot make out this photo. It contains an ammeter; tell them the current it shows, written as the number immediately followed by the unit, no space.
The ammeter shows 11.5A
